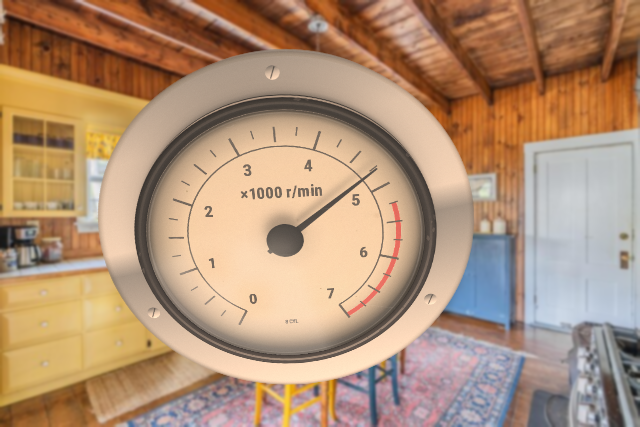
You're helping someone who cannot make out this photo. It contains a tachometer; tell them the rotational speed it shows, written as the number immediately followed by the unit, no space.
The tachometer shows 4750rpm
